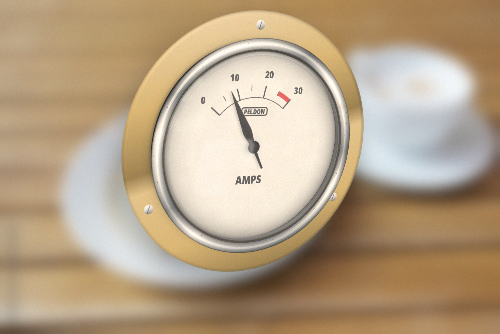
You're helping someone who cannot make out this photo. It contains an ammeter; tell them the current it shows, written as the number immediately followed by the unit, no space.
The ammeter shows 7.5A
